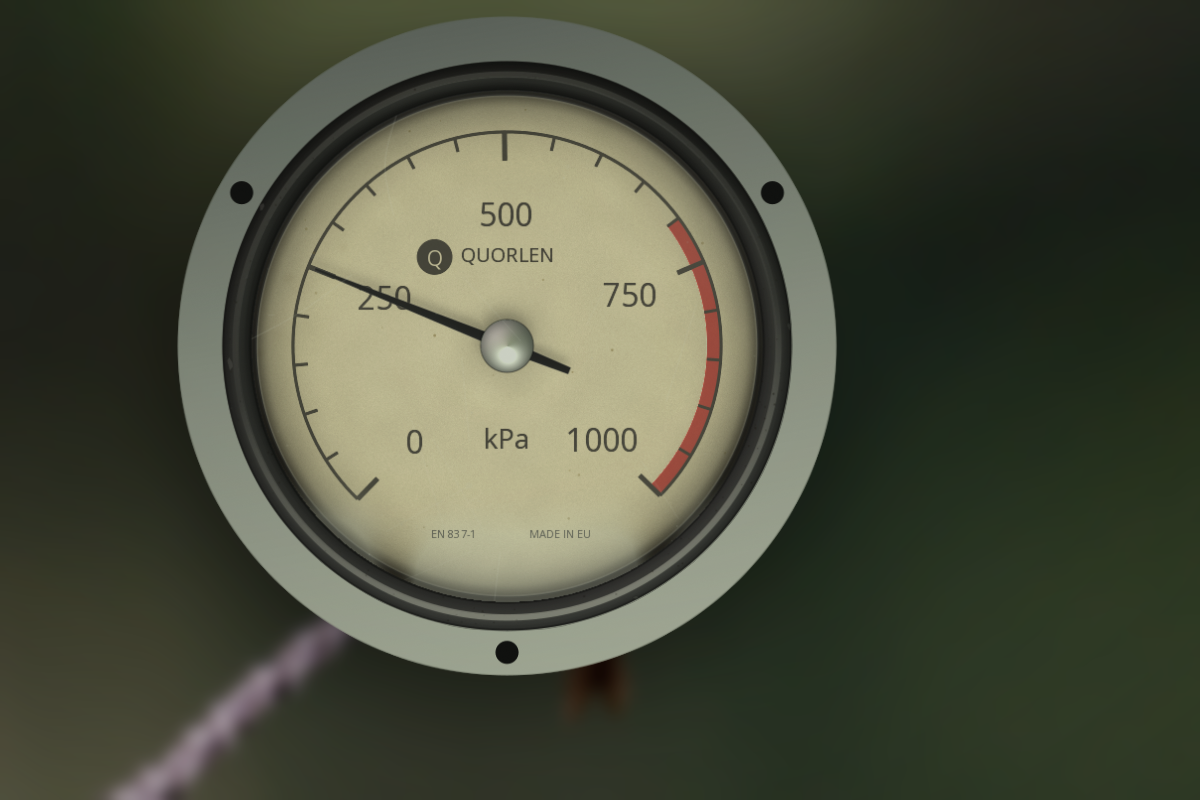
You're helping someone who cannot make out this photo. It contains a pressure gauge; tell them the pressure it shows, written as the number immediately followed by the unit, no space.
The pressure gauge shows 250kPa
